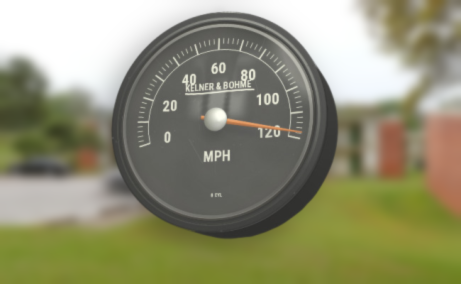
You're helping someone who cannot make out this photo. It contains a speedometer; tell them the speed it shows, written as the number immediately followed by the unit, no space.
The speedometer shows 118mph
